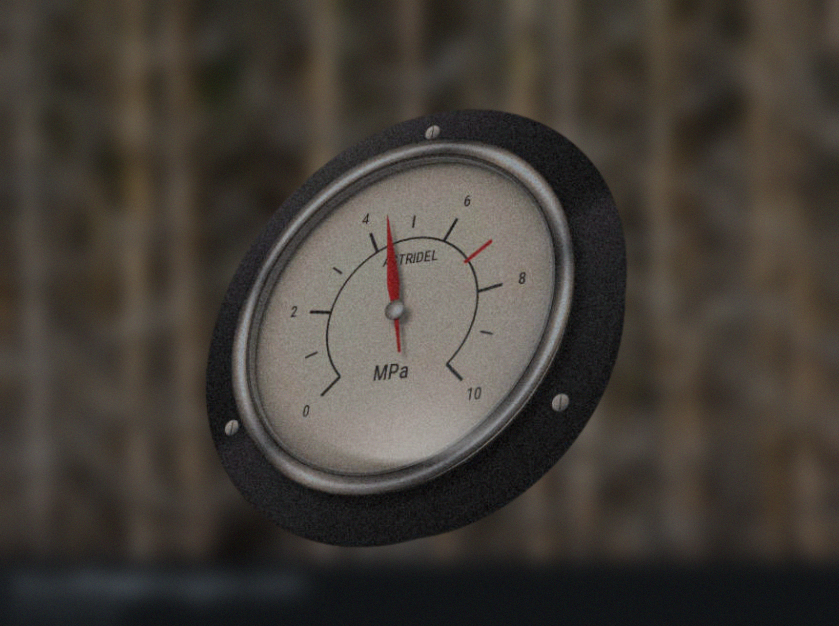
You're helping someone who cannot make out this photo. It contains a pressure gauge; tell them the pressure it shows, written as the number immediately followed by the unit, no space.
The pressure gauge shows 4.5MPa
